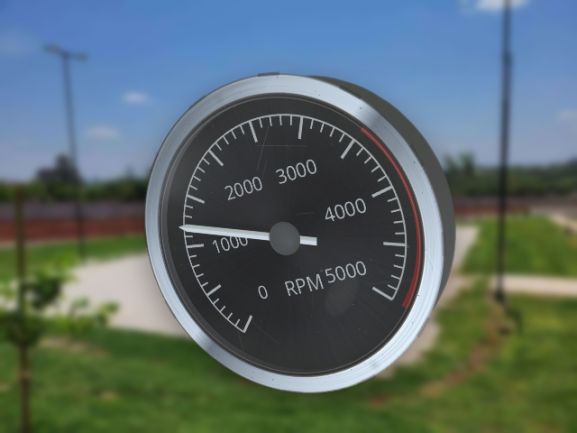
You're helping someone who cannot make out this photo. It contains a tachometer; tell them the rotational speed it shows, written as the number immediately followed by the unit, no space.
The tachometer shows 1200rpm
